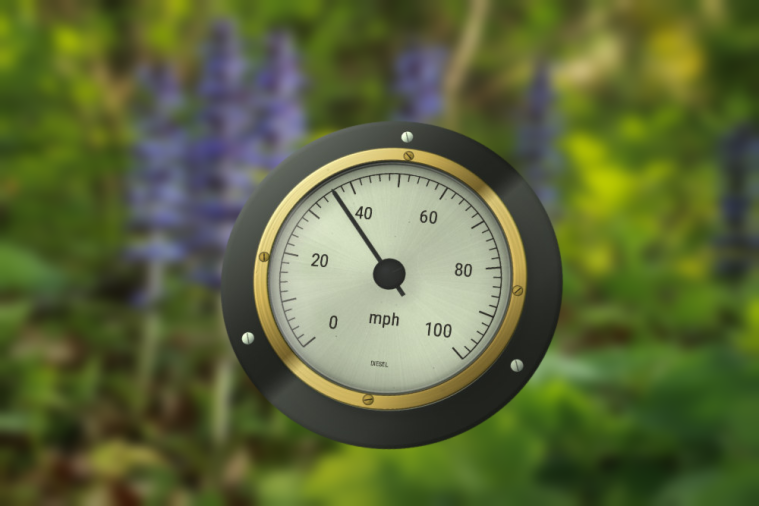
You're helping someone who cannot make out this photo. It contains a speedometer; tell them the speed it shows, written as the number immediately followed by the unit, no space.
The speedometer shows 36mph
